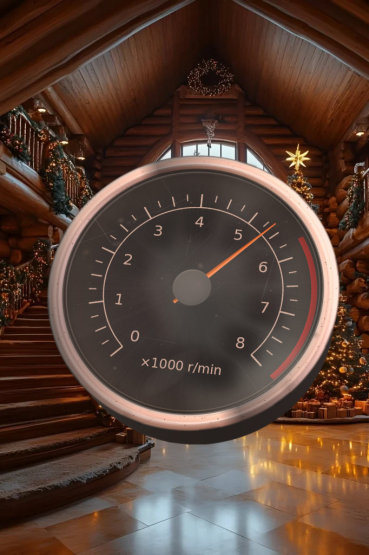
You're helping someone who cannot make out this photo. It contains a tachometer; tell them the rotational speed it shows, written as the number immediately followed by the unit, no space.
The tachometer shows 5375rpm
